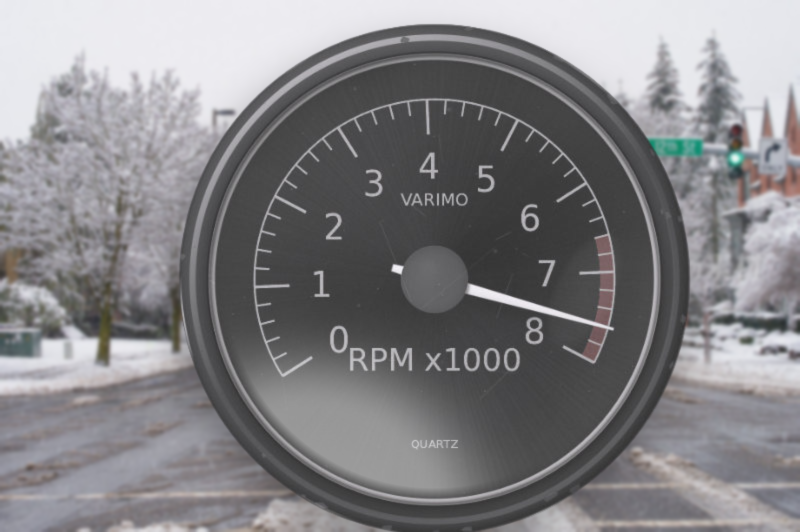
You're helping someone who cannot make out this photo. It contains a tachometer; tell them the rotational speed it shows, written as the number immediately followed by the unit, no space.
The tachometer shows 7600rpm
